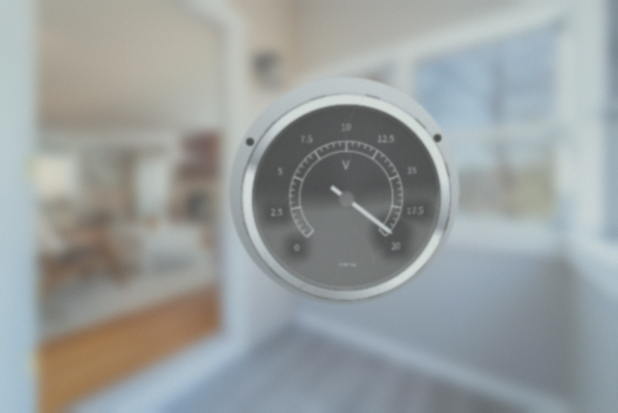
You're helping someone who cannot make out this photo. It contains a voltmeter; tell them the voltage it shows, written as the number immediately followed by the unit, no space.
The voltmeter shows 19.5V
